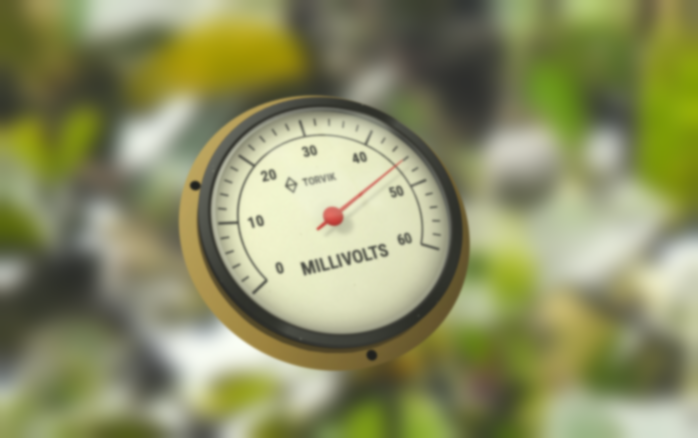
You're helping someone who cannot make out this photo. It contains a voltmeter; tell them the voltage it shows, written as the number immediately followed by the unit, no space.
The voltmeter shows 46mV
